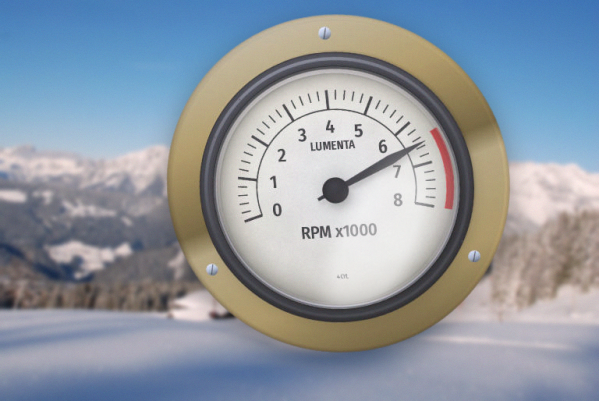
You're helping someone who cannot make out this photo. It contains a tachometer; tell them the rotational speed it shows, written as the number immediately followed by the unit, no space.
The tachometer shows 6500rpm
